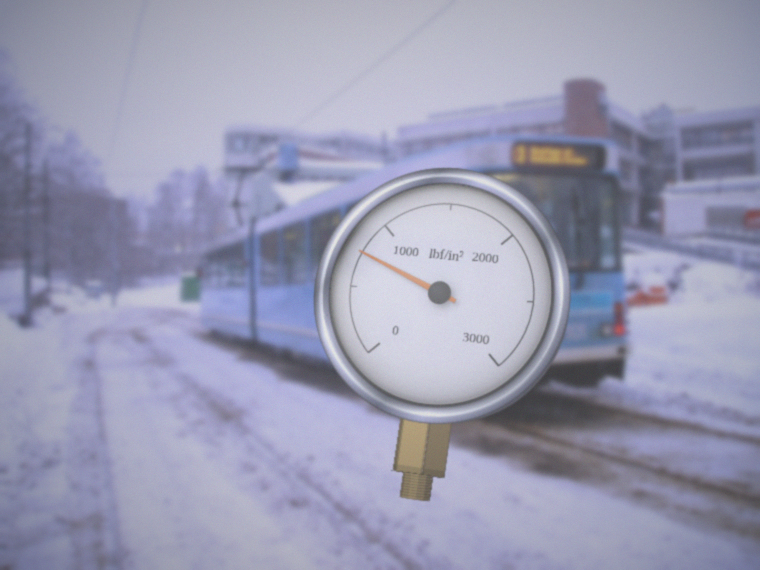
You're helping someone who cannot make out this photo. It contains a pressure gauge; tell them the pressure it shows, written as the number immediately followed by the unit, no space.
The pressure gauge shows 750psi
